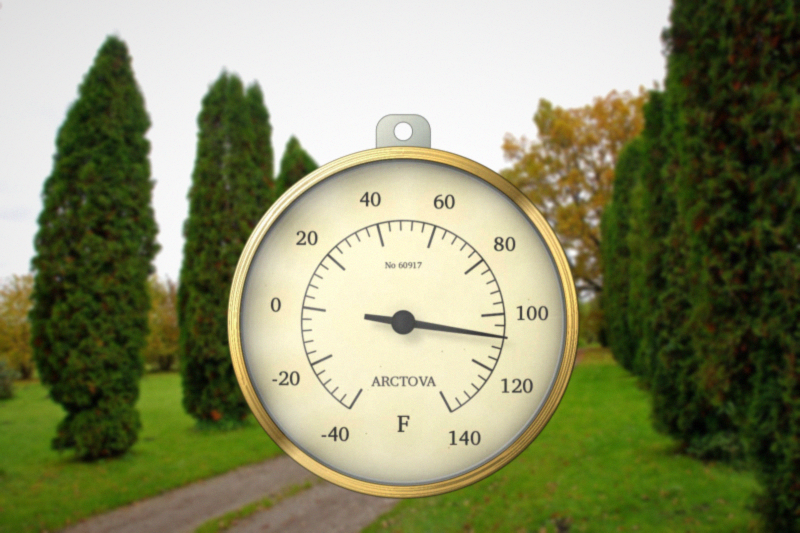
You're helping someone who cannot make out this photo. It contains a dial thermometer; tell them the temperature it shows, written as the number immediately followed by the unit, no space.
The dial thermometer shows 108°F
